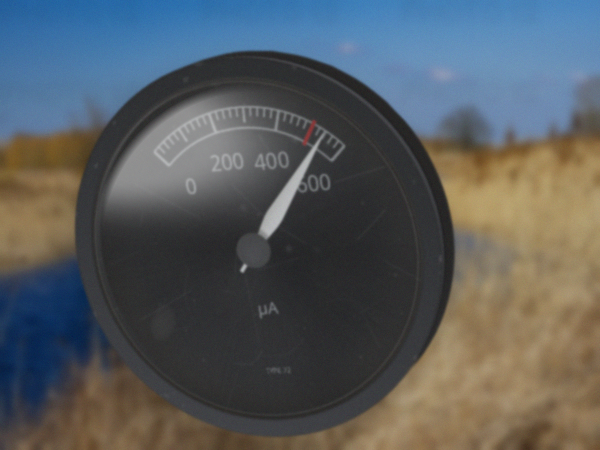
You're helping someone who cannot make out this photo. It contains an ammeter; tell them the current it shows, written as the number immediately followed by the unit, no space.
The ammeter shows 540µA
